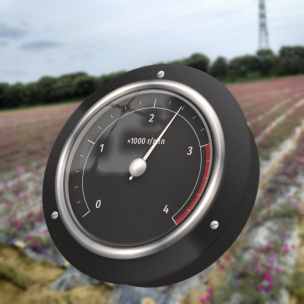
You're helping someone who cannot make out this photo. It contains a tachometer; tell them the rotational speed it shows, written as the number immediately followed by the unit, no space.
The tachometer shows 2400rpm
